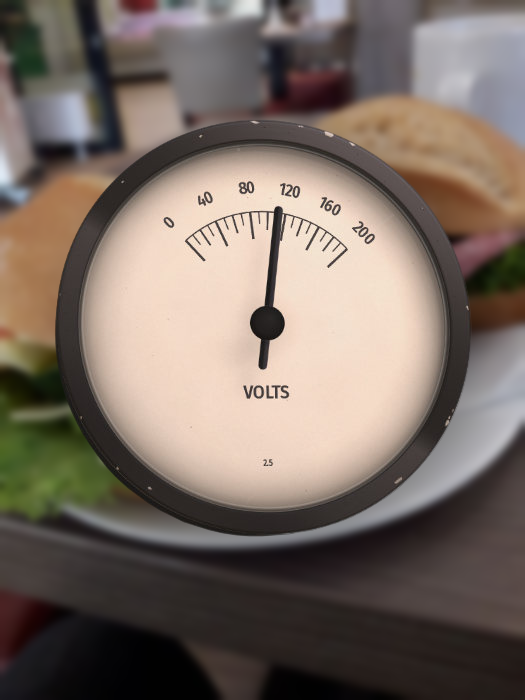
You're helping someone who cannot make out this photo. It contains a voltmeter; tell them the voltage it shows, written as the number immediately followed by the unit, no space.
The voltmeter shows 110V
